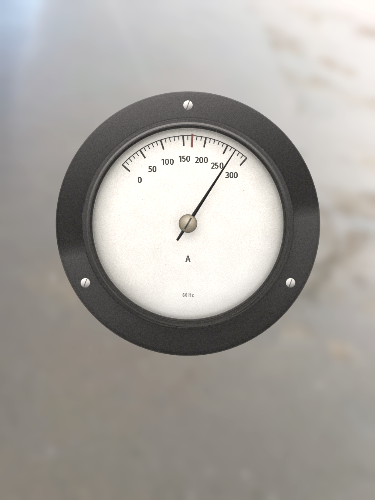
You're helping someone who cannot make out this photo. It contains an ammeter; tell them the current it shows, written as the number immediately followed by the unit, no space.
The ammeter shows 270A
